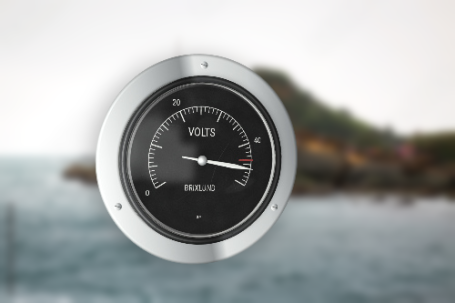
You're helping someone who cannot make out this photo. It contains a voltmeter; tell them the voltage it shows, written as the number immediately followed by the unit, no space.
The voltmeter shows 46V
